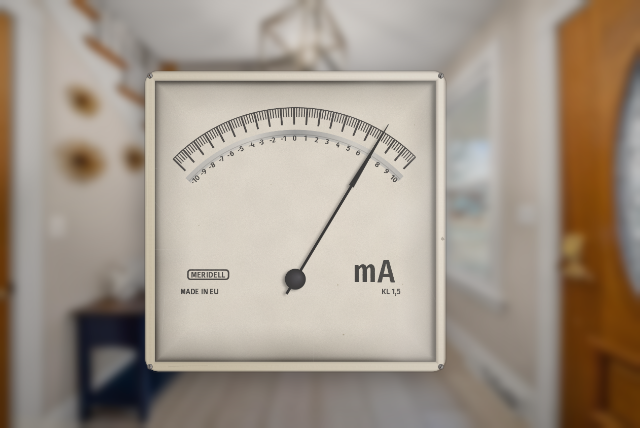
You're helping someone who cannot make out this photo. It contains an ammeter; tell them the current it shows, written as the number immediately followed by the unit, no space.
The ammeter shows 7mA
